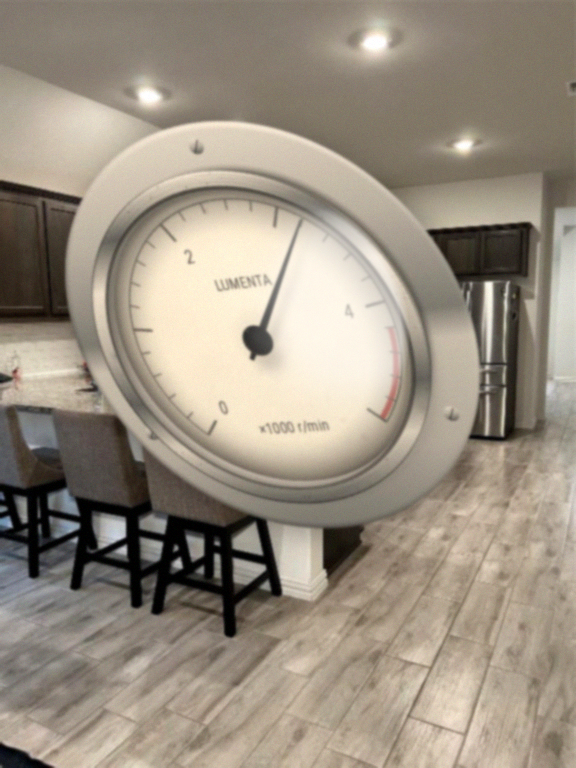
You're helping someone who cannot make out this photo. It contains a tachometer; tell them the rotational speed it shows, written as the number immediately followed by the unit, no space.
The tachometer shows 3200rpm
